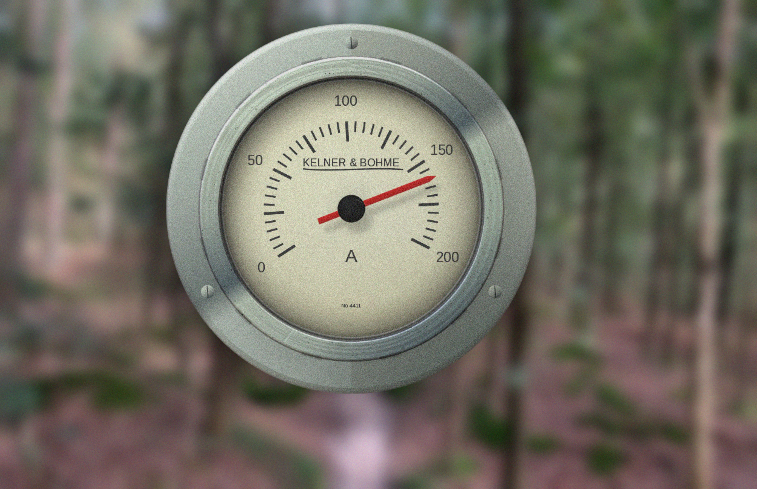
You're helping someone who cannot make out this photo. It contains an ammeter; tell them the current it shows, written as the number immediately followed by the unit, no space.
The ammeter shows 160A
